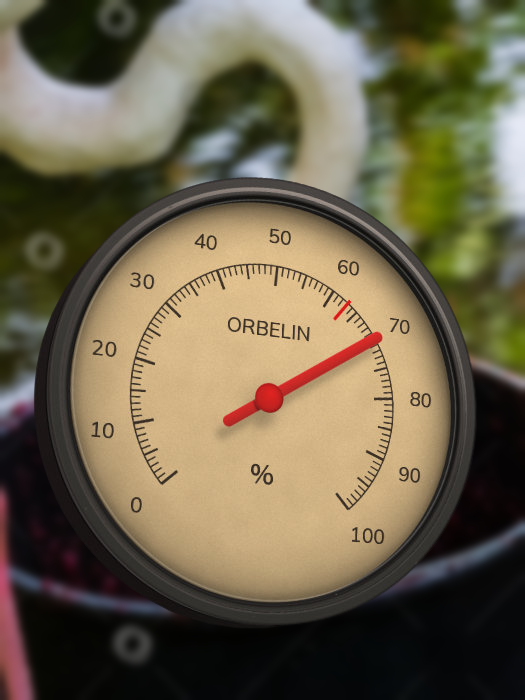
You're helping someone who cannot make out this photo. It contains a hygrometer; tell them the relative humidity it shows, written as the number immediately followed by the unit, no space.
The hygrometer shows 70%
